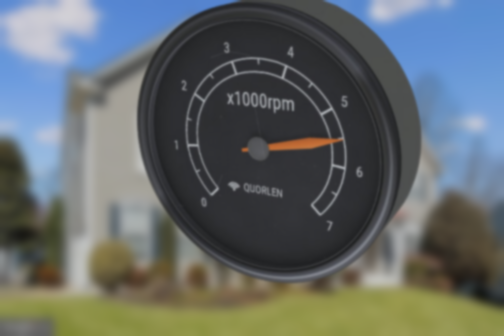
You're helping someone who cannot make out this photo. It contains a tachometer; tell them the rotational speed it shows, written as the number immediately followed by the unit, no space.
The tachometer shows 5500rpm
